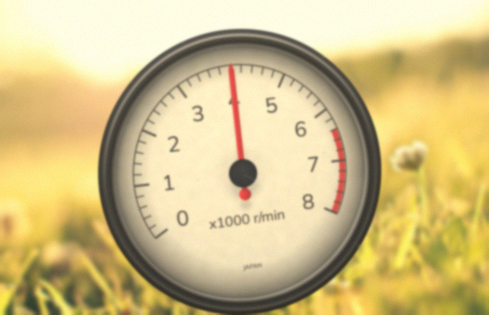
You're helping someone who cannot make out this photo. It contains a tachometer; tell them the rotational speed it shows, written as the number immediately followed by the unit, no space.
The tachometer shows 4000rpm
